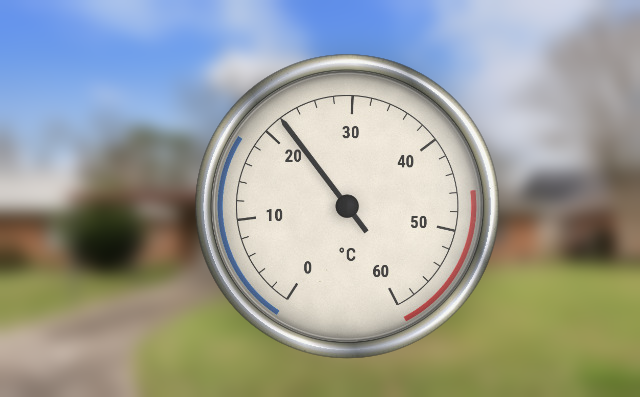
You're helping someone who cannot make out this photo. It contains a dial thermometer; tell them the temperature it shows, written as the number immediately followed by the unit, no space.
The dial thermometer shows 22°C
